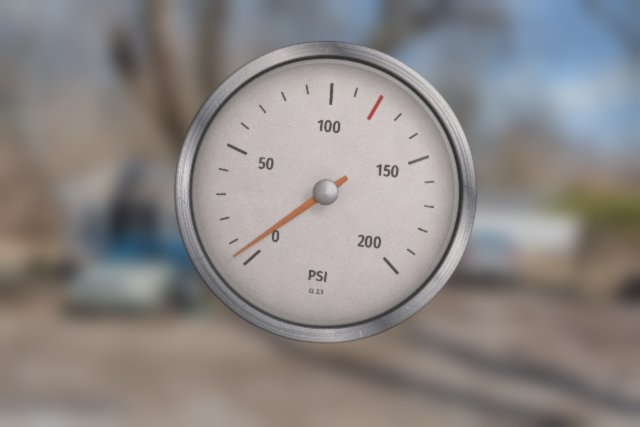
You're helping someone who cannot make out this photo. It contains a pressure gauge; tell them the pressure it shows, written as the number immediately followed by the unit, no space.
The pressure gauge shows 5psi
